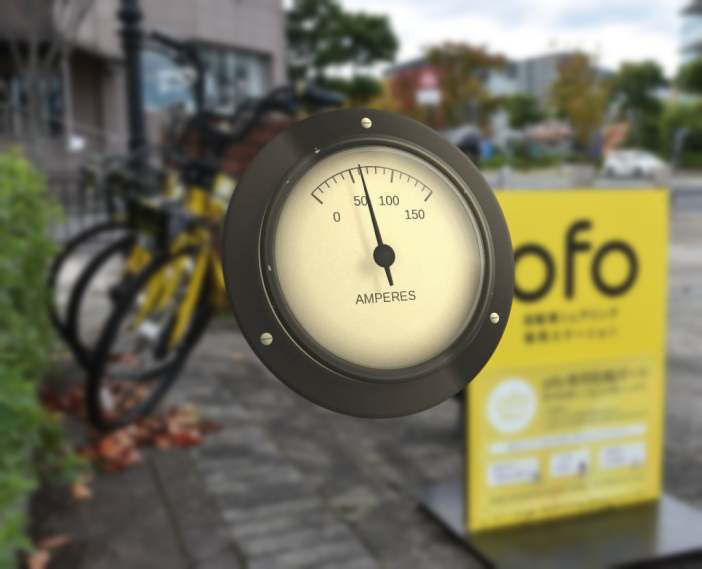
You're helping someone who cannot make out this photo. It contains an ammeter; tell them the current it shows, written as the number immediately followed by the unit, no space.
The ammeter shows 60A
